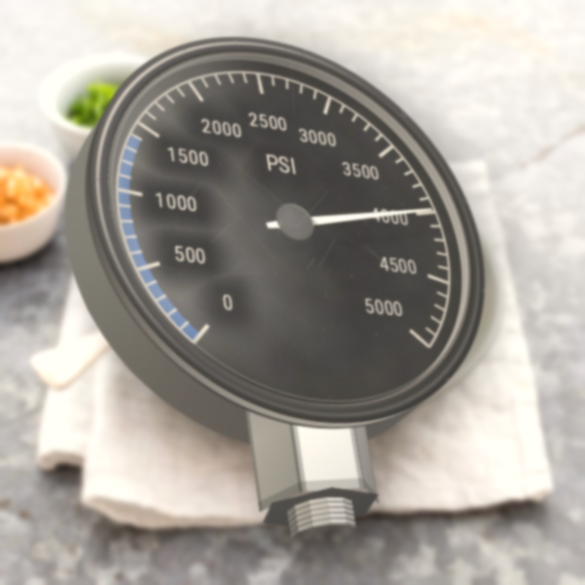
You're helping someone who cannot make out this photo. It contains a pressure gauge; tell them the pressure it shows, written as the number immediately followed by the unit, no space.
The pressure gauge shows 4000psi
